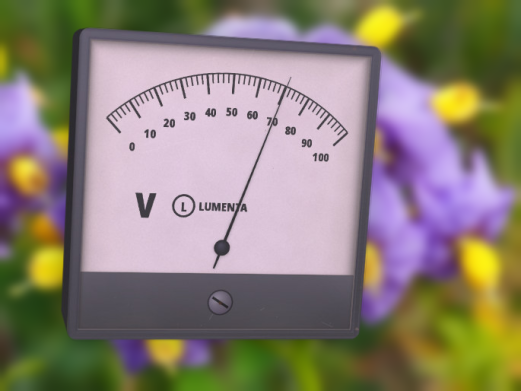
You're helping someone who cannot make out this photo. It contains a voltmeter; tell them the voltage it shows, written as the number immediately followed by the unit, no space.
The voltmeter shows 70V
